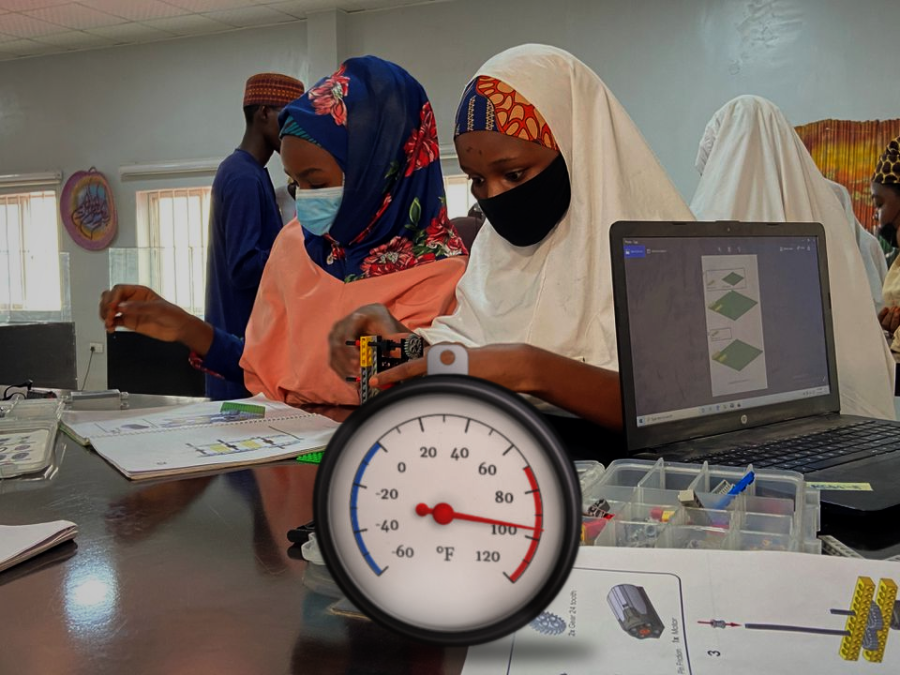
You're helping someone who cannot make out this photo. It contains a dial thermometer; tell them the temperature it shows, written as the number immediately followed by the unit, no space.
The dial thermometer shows 95°F
